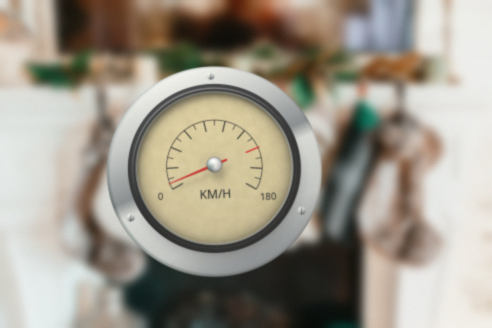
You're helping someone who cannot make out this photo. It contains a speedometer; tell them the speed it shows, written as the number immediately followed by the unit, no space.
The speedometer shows 5km/h
